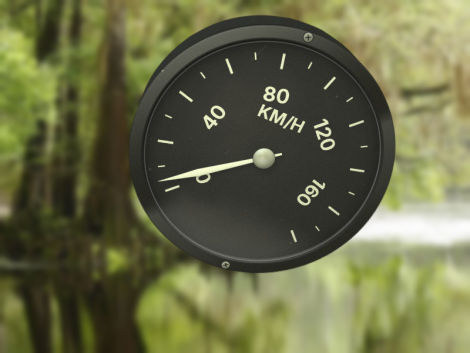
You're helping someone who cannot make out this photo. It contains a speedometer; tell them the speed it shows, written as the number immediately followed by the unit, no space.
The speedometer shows 5km/h
